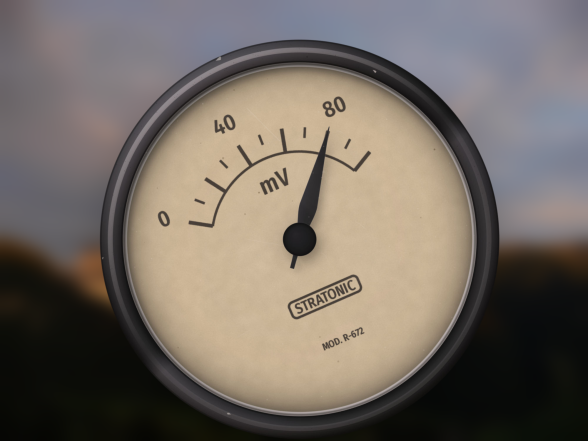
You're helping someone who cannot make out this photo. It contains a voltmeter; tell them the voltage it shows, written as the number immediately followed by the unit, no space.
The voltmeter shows 80mV
